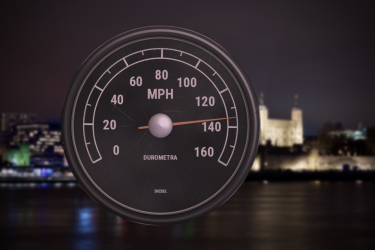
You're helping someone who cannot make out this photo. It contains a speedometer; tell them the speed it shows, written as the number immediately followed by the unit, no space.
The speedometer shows 135mph
